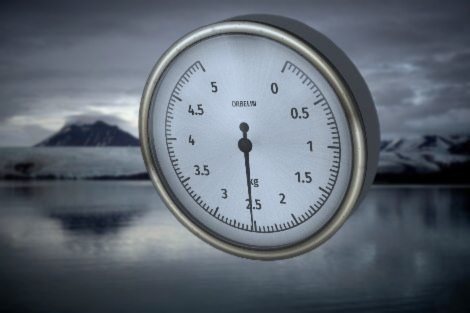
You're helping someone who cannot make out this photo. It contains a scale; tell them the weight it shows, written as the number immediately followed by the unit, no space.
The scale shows 2.5kg
